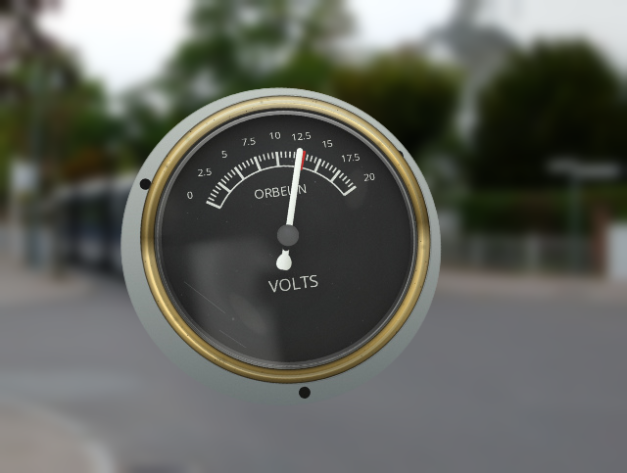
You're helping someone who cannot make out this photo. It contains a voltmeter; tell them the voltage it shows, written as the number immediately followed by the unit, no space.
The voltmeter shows 12.5V
